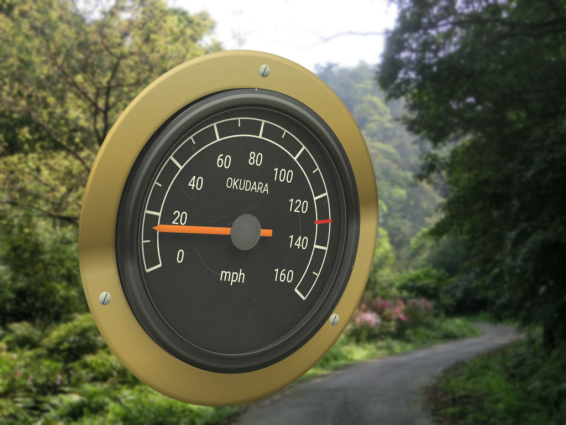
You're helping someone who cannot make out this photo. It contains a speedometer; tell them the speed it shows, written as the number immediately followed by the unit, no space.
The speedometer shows 15mph
